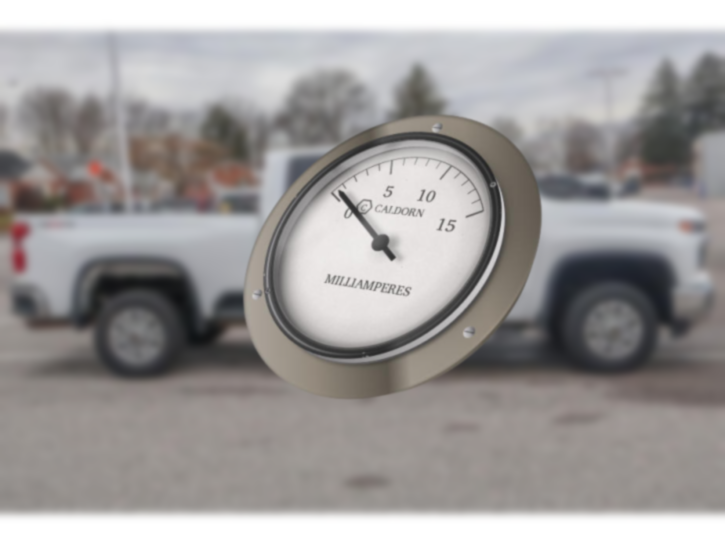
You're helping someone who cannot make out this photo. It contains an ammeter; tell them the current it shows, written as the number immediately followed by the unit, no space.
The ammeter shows 0.5mA
